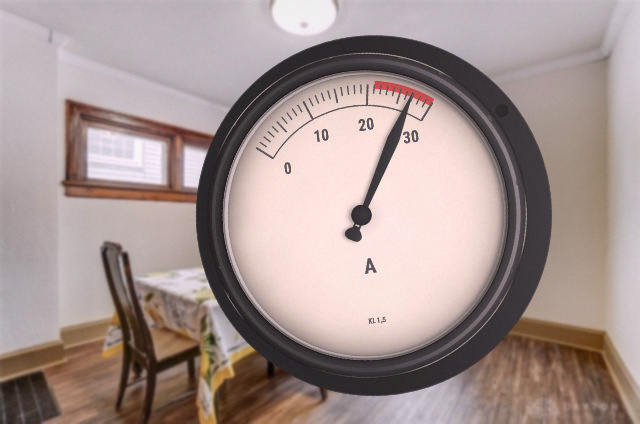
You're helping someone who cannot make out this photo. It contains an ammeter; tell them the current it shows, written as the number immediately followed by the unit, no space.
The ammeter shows 27A
